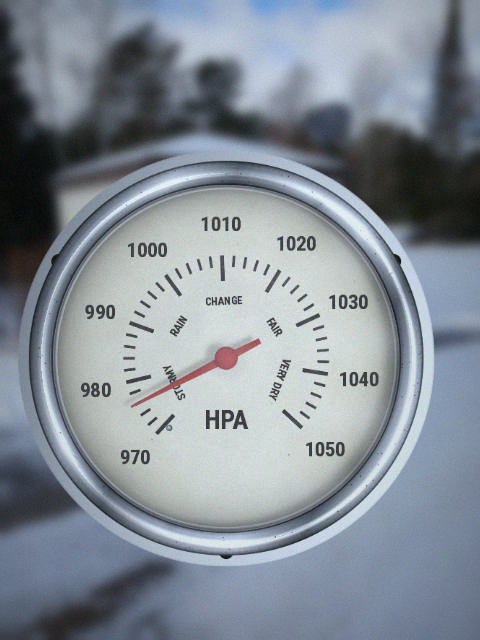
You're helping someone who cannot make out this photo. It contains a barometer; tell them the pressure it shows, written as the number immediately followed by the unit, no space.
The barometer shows 976hPa
